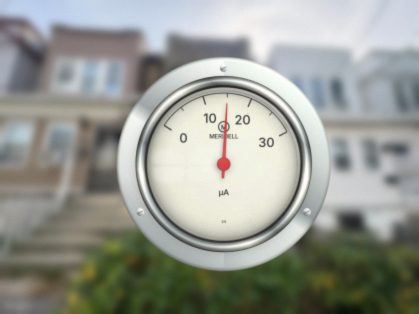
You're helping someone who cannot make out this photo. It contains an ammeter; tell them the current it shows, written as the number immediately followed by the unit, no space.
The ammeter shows 15µA
